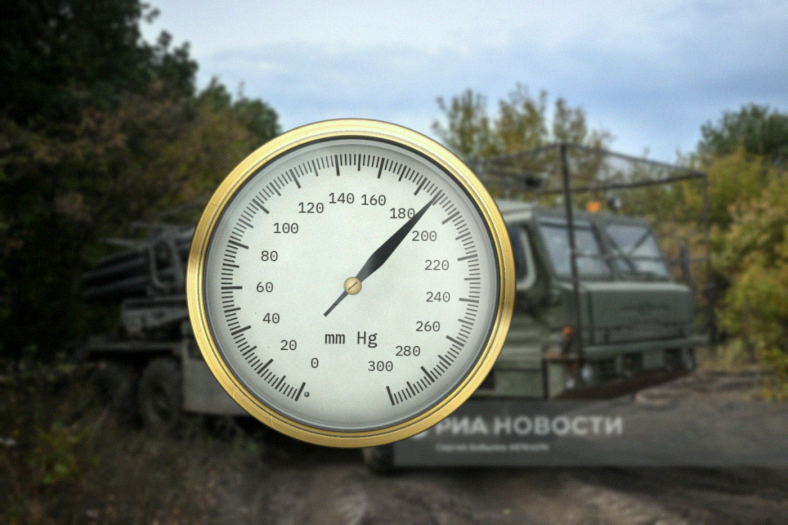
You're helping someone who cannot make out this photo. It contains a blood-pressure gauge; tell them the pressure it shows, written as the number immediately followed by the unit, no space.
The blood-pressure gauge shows 188mmHg
